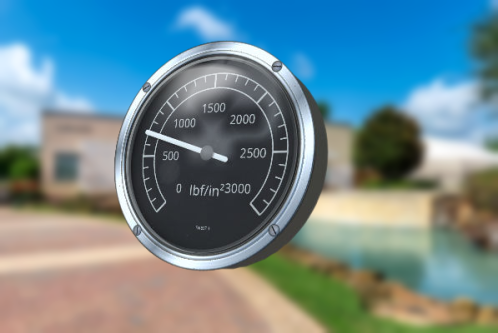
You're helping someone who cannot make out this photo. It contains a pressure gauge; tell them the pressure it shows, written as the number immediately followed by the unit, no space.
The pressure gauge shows 700psi
